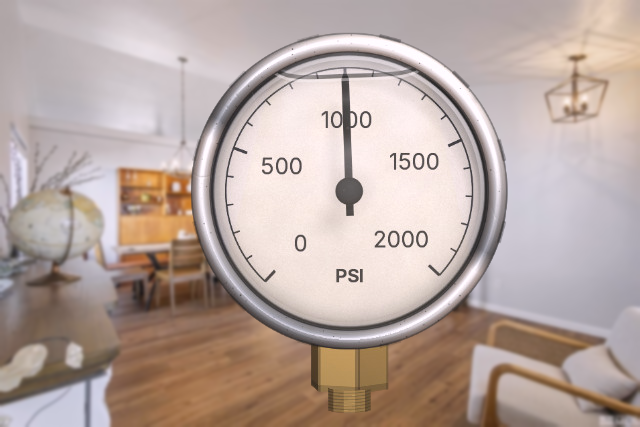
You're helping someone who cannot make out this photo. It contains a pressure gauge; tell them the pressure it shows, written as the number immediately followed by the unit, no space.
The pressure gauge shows 1000psi
